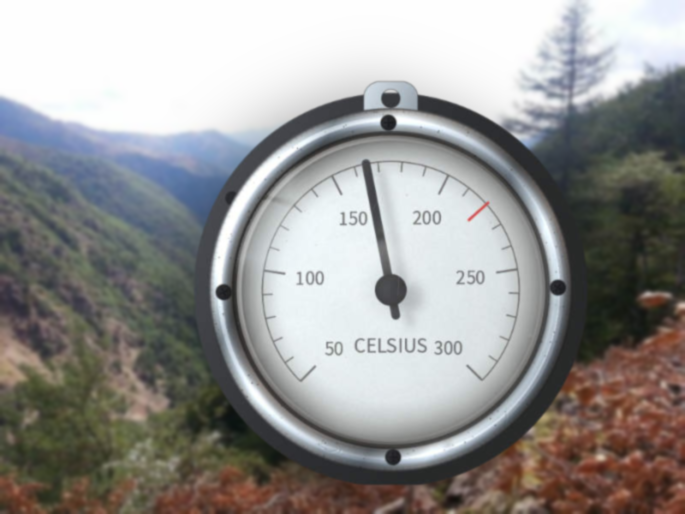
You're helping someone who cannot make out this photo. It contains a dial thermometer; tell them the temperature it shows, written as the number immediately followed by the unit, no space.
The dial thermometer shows 165°C
